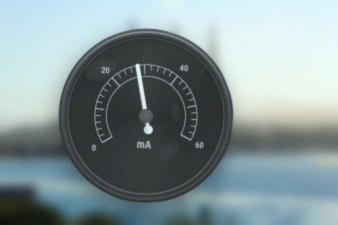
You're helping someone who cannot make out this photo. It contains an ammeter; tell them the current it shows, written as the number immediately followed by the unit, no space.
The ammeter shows 28mA
